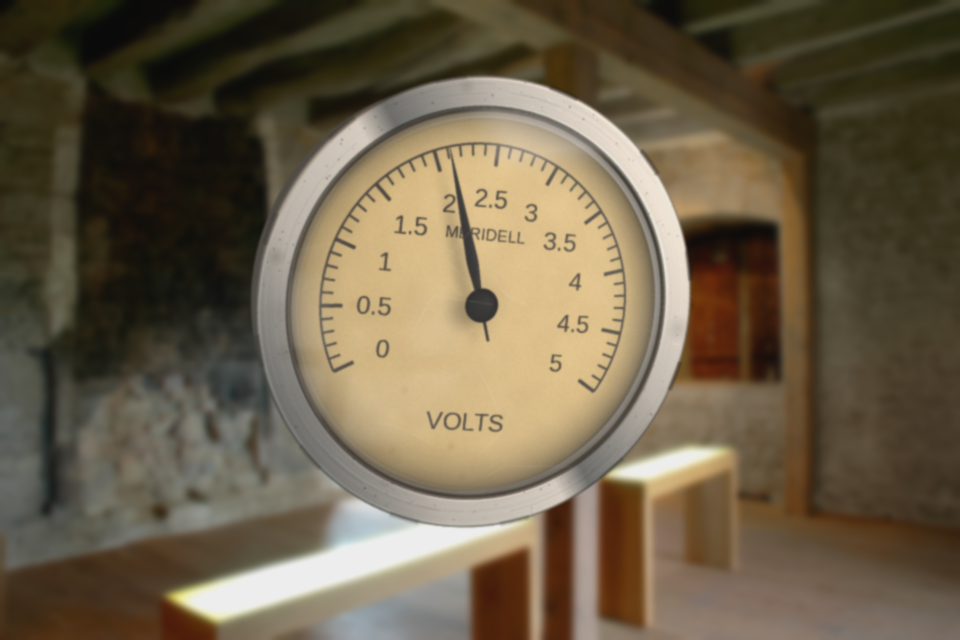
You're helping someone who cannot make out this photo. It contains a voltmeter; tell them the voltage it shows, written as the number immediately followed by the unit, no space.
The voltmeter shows 2.1V
